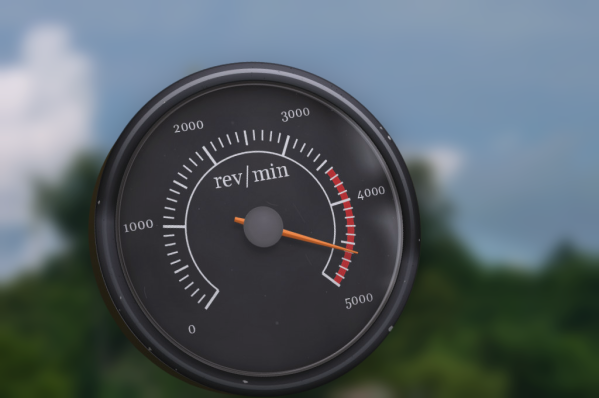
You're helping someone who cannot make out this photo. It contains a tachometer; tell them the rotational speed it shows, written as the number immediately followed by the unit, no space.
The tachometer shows 4600rpm
